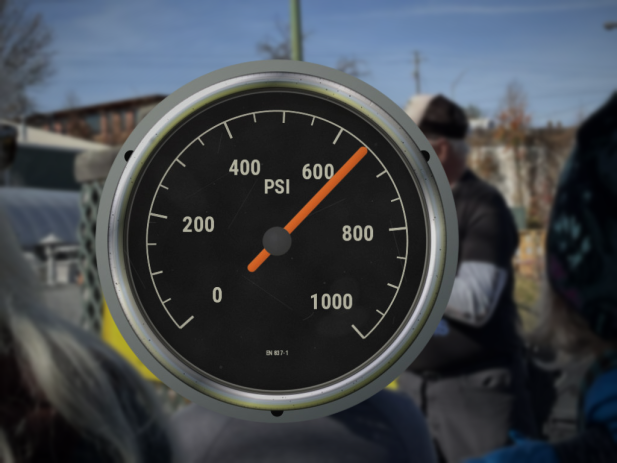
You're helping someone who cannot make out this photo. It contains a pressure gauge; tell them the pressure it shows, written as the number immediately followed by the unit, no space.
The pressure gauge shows 650psi
